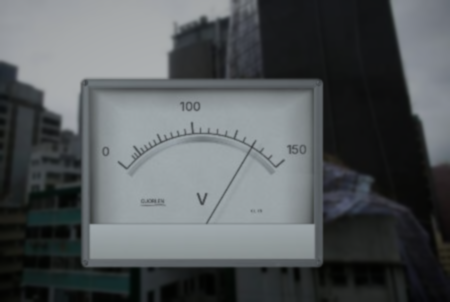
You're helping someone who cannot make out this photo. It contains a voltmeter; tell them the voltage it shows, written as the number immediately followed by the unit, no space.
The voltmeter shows 135V
